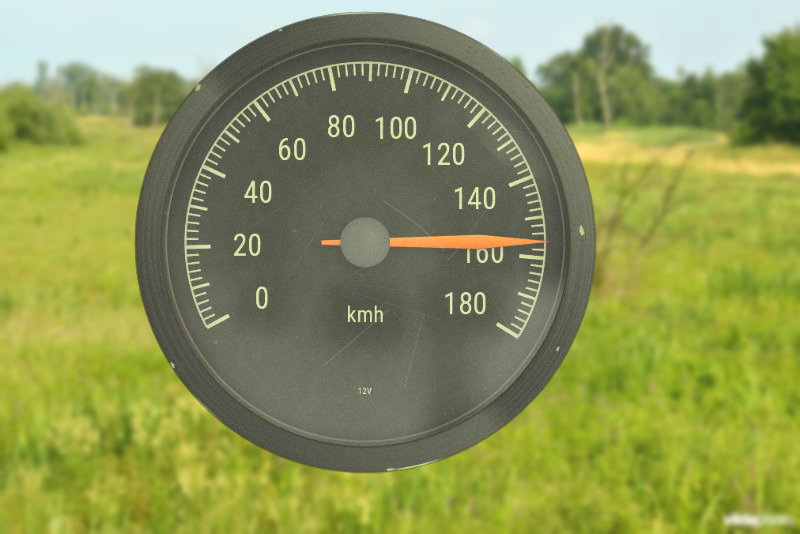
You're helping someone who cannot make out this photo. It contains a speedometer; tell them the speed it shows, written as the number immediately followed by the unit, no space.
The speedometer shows 156km/h
